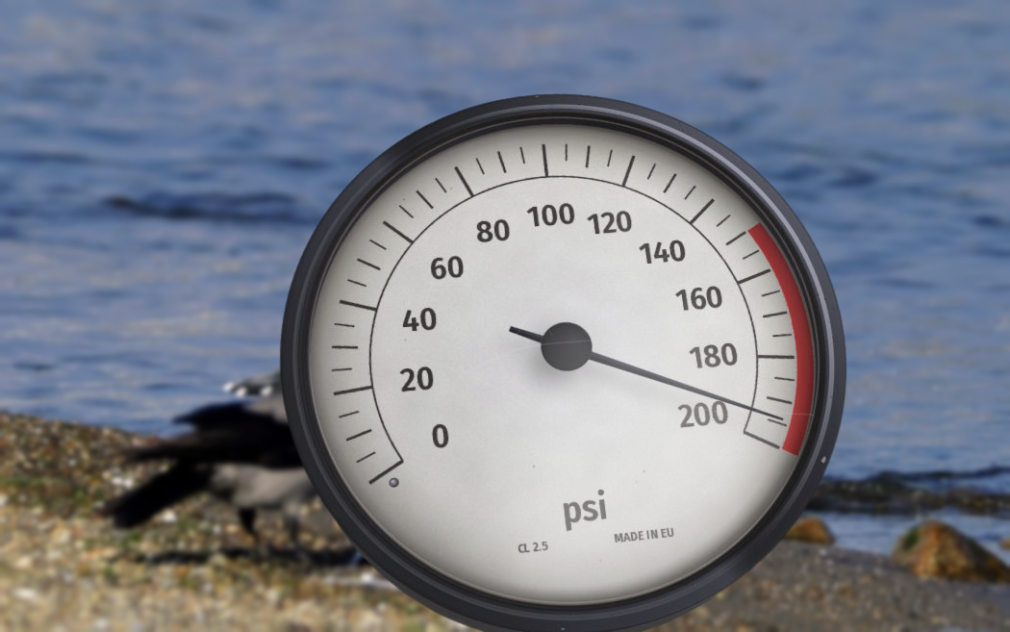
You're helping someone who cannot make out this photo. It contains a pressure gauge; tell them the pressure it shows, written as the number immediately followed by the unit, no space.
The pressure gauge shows 195psi
